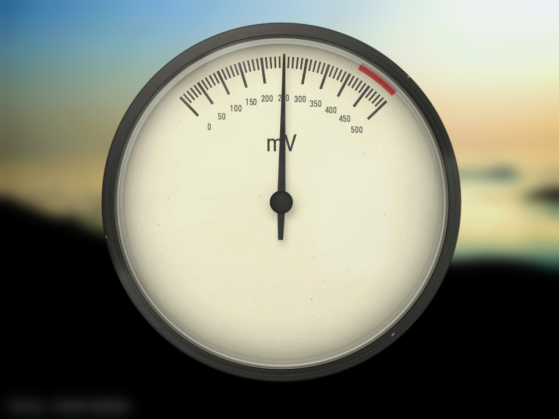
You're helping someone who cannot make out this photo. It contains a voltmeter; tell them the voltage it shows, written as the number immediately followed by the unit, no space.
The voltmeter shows 250mV
